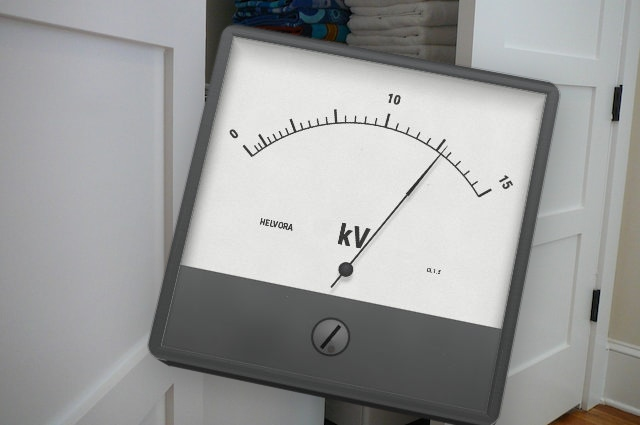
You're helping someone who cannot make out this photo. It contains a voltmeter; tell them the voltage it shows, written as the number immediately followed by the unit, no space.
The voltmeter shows 12.75kV
